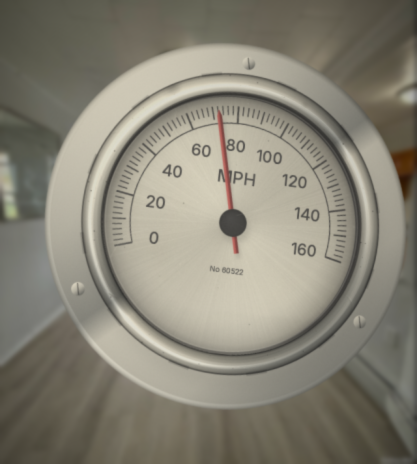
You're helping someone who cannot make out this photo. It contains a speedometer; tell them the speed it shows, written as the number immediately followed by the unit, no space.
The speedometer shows 72mph
